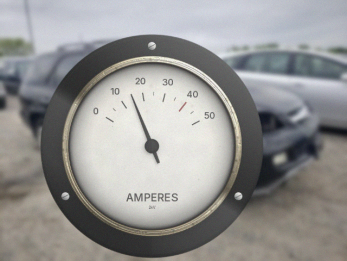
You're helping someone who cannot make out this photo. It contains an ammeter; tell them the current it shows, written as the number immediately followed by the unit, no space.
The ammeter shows 15A
